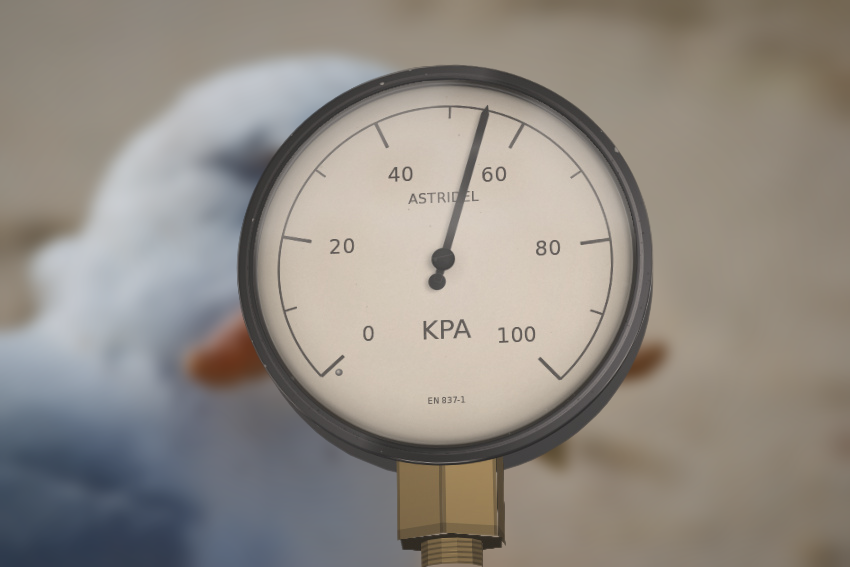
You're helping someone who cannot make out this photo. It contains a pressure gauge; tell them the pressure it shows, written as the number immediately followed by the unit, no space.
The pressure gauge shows 55kPa
